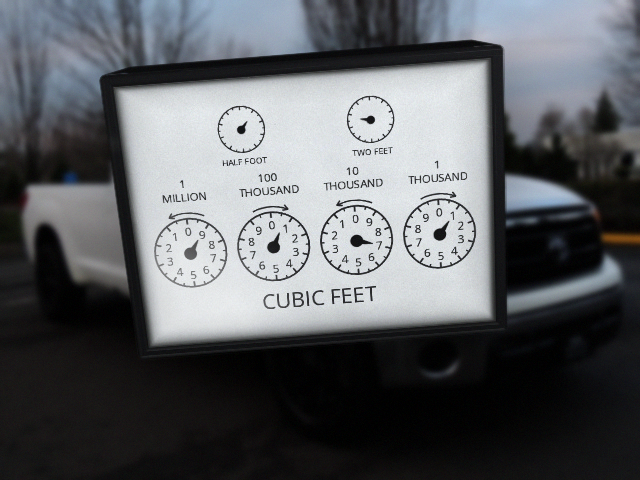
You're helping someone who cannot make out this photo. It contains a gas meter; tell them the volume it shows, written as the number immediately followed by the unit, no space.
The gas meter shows 907100ft³
